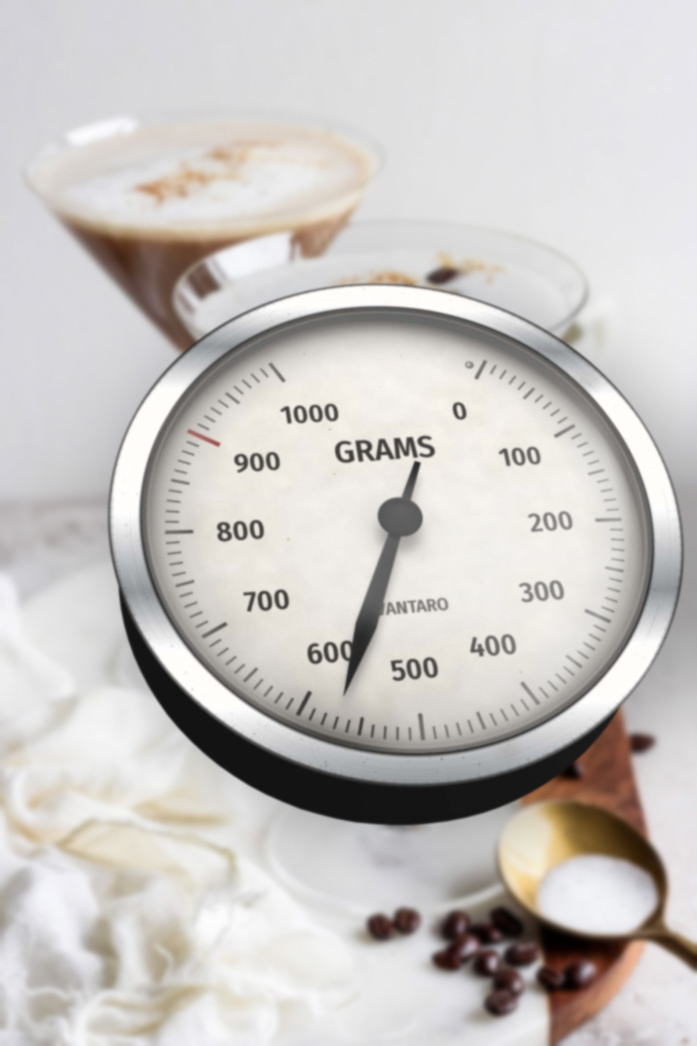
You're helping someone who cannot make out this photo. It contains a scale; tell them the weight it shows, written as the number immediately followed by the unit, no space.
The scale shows 570g
